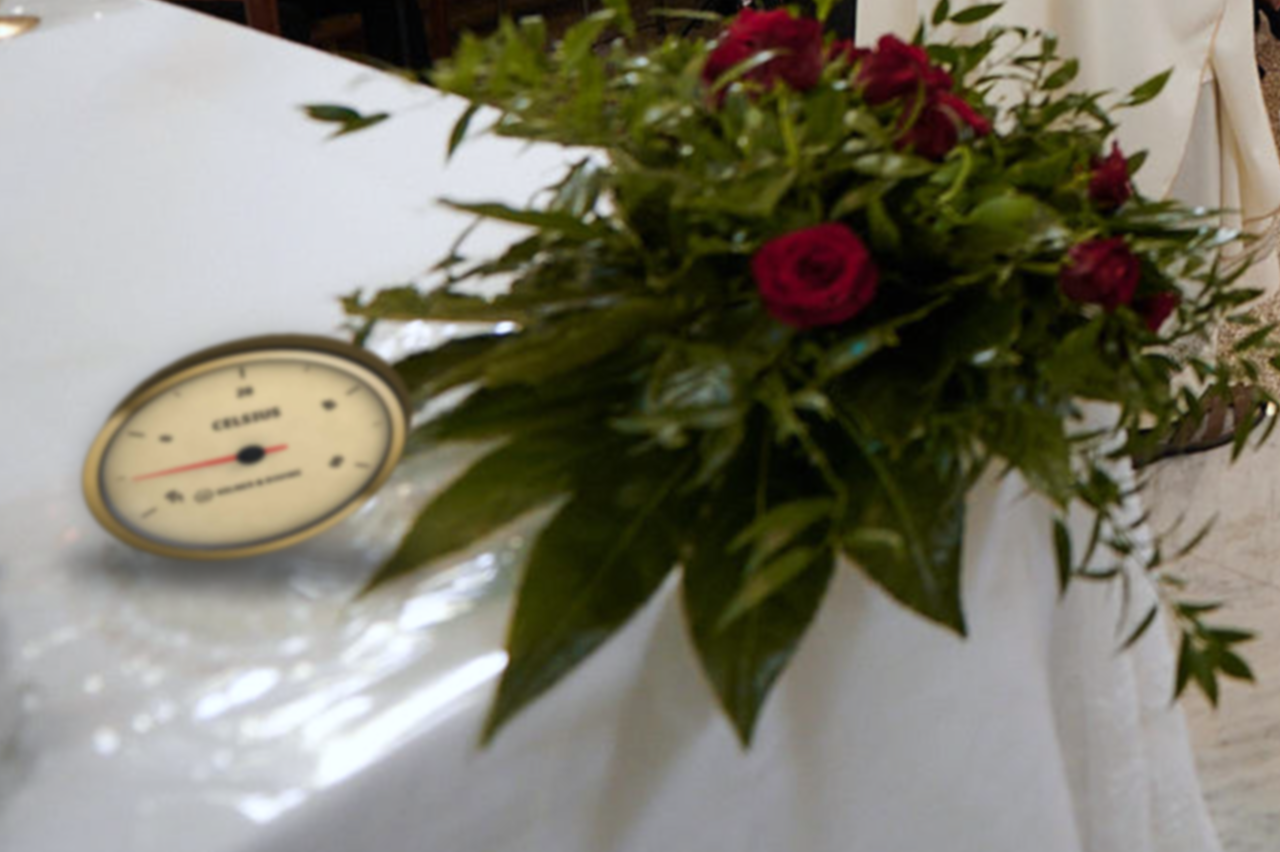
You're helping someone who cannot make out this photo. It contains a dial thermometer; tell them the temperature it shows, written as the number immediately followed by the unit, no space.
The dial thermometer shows -10°C
